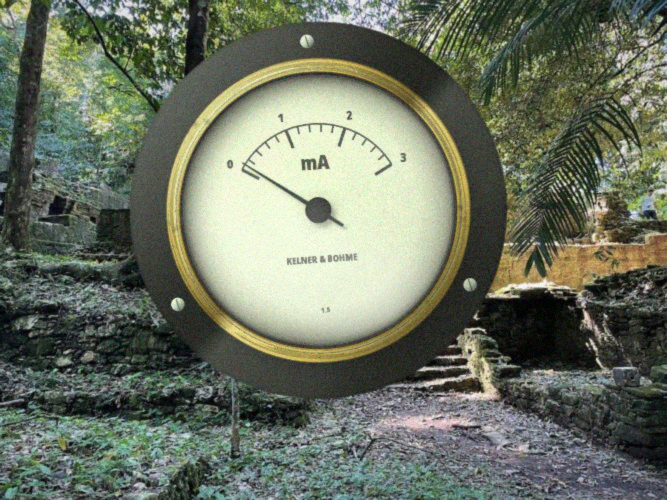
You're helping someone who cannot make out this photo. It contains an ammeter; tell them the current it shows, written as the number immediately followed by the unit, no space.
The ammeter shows 0.1mA
